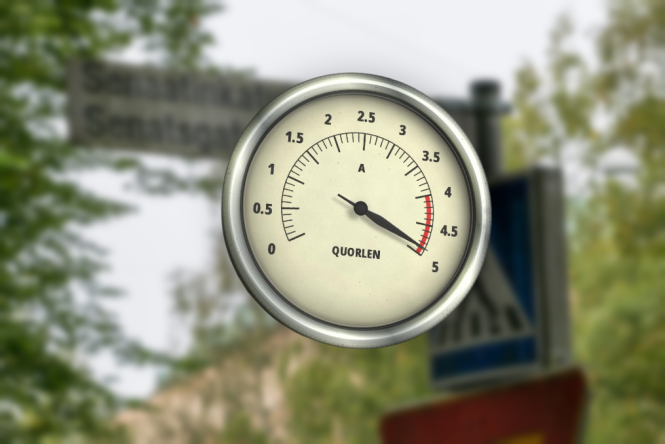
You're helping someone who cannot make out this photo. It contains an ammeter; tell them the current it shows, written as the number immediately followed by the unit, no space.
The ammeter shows 4.9A
